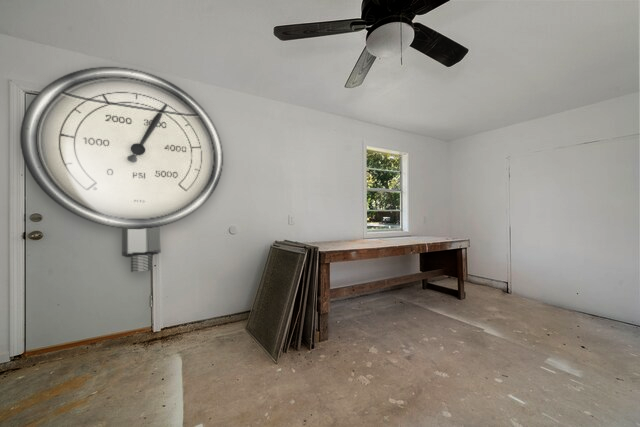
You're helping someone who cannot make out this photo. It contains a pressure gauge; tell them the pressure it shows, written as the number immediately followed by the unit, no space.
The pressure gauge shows 3000psi
